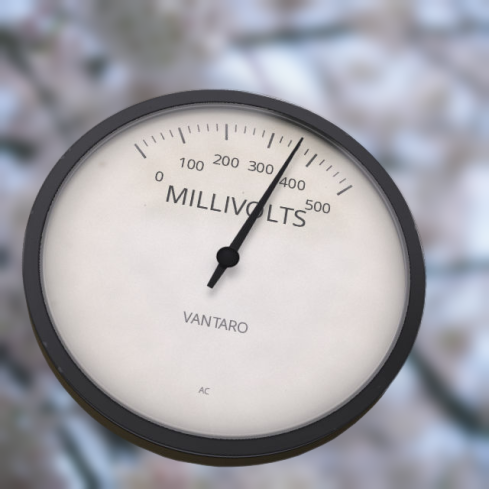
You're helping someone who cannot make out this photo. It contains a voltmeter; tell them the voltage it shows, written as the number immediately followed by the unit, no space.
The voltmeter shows 360mV
